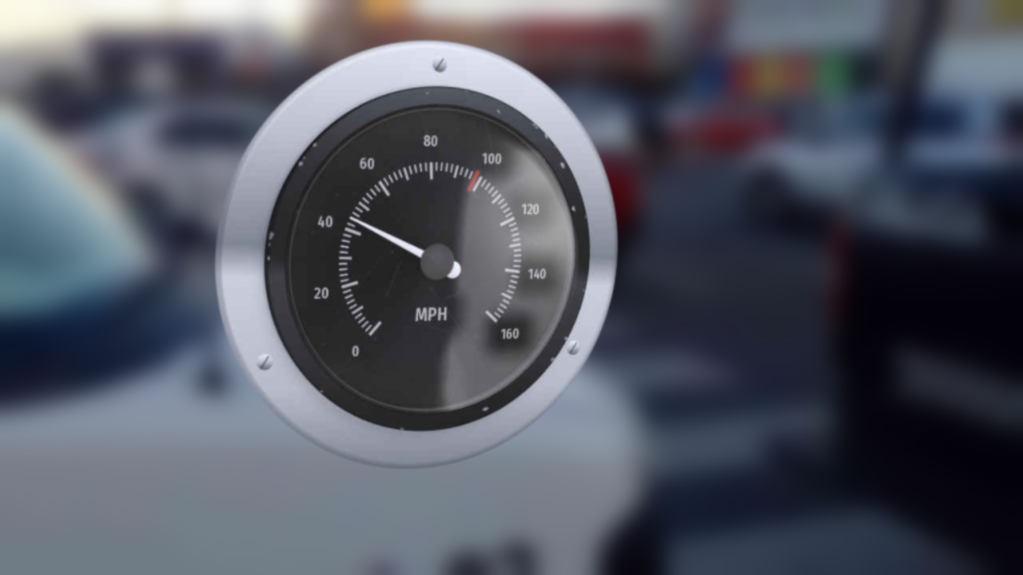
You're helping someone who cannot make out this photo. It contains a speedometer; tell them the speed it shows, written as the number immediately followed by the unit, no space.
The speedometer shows 44mph
